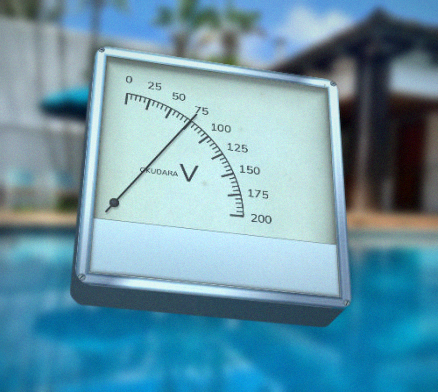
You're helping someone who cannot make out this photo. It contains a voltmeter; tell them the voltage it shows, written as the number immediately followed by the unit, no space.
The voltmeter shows 75V
